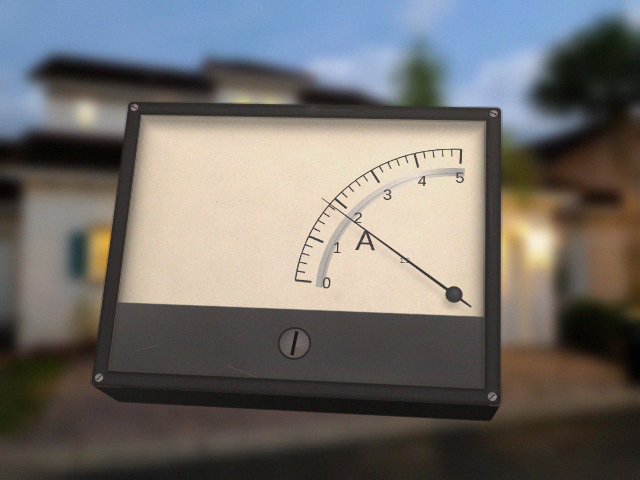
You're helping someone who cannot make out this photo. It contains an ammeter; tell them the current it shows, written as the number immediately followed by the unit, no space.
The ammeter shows 1.8A
